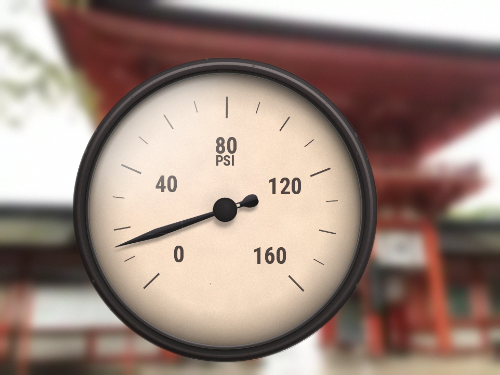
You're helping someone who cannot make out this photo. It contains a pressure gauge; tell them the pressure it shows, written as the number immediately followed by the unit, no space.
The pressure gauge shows 15psi
